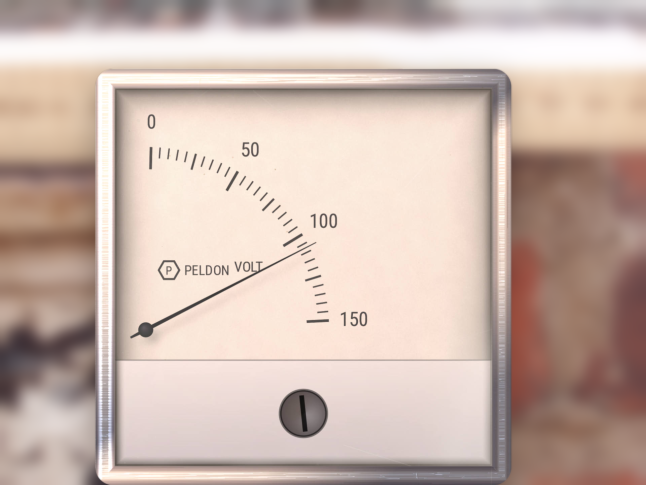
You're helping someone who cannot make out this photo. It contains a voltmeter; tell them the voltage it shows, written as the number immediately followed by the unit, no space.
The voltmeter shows 107.5V
